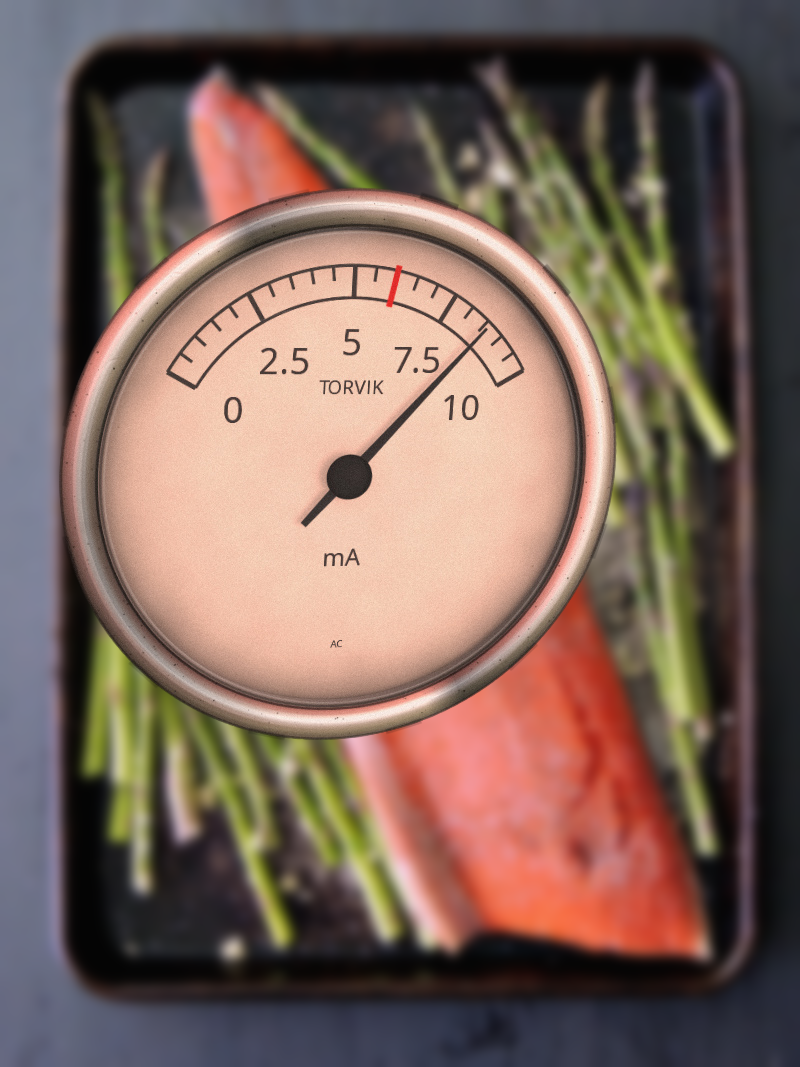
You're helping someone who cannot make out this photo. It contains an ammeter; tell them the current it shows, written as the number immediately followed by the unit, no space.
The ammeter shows 8.5mA
